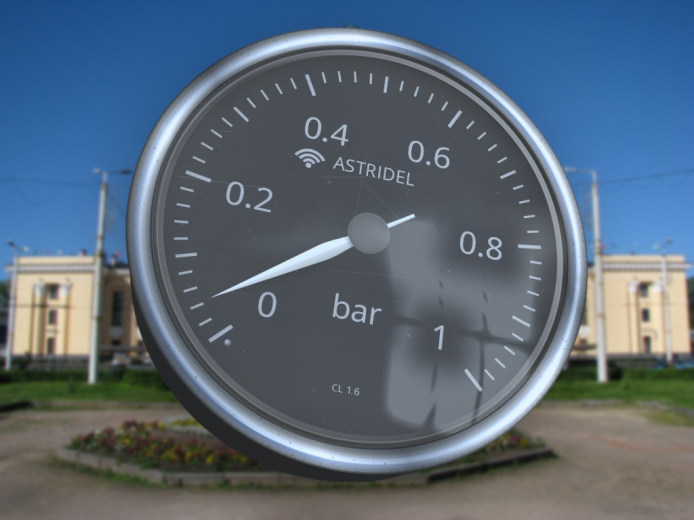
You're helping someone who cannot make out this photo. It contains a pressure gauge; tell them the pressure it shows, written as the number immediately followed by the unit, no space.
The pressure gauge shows 0.04bar
